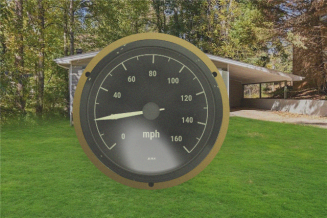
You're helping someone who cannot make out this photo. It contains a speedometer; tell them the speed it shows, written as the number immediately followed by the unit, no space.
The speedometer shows 20mph
